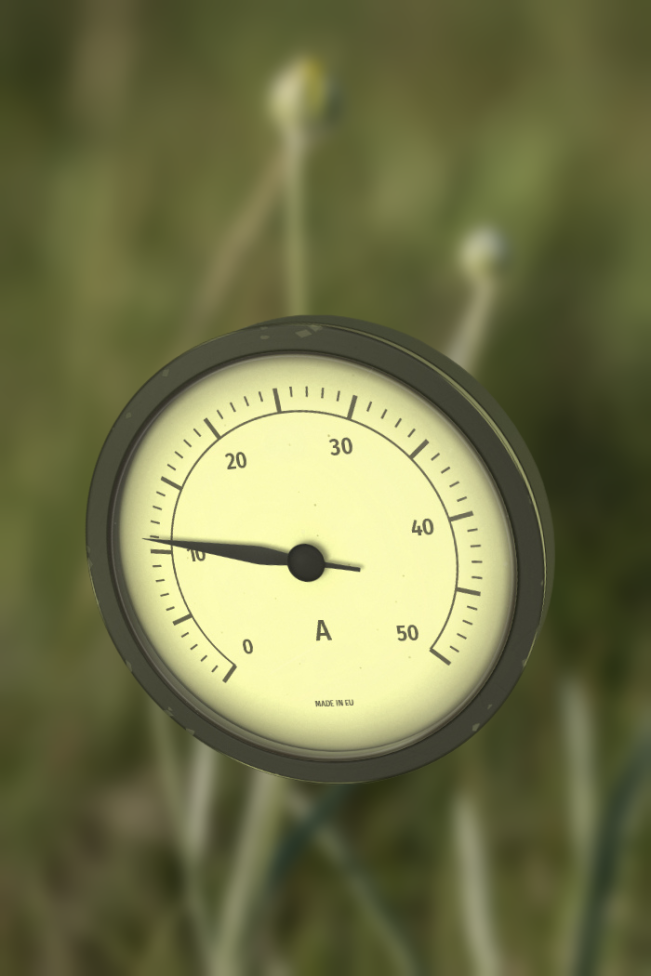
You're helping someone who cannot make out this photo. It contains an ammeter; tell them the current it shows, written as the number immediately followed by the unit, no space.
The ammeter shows 11A
